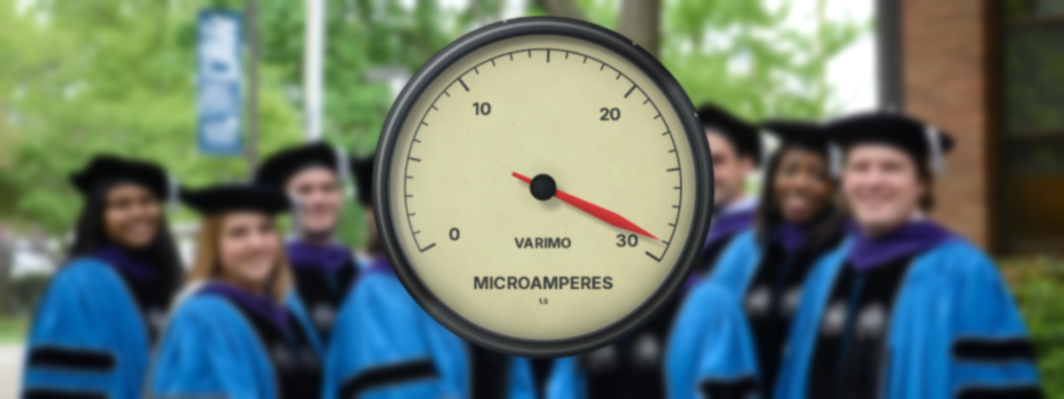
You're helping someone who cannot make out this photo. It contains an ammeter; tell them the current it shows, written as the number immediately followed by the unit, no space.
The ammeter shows 29µA
